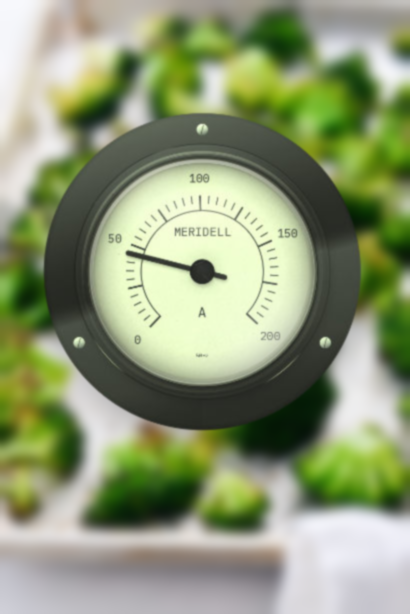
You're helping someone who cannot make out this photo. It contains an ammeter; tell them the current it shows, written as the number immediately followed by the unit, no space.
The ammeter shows 45A
